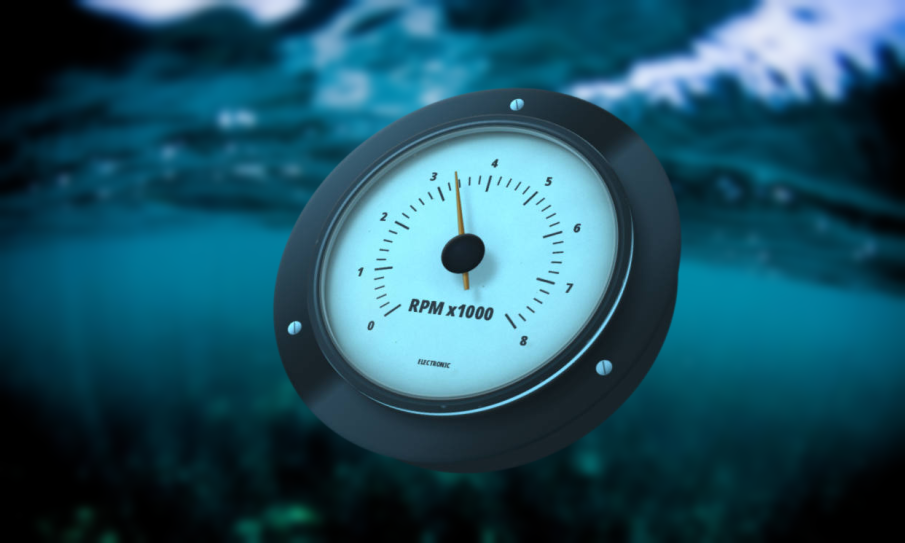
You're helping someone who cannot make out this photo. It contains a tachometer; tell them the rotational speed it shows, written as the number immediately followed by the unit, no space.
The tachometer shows 3400rpm
